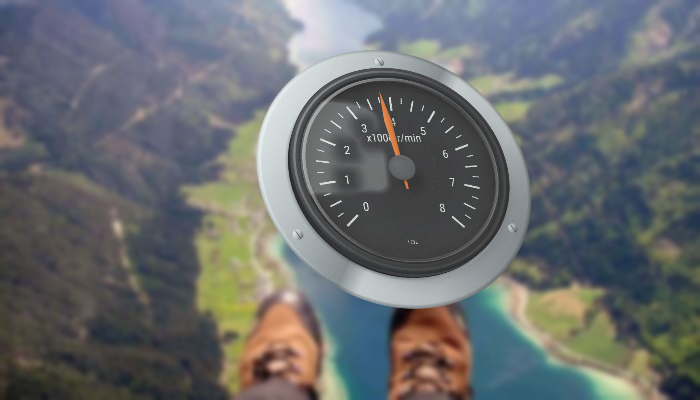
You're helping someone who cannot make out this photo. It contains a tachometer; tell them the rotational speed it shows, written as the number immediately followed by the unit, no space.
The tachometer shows 3750rpm
